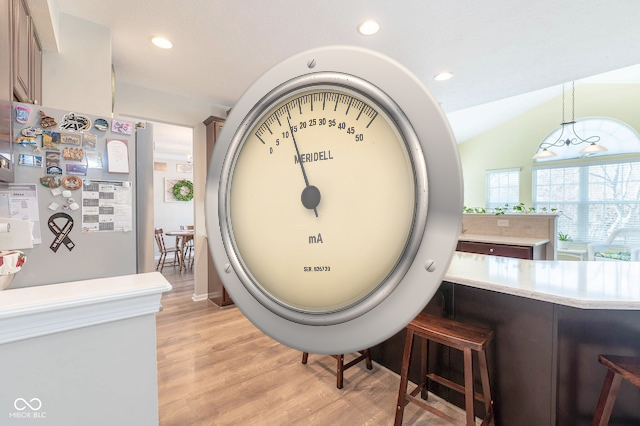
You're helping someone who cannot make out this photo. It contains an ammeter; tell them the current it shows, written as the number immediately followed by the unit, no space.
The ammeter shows 15mA
